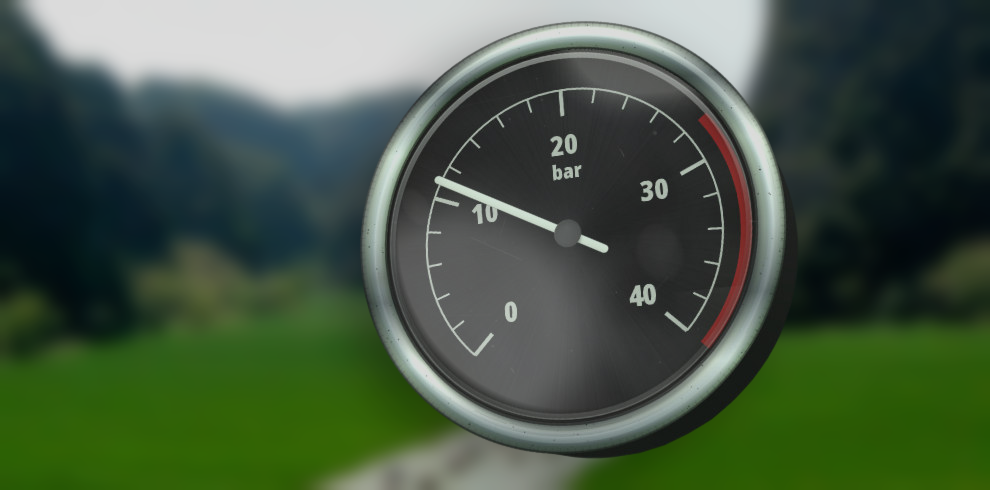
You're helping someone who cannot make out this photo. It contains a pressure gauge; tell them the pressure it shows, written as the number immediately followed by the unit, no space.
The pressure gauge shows 11bar
